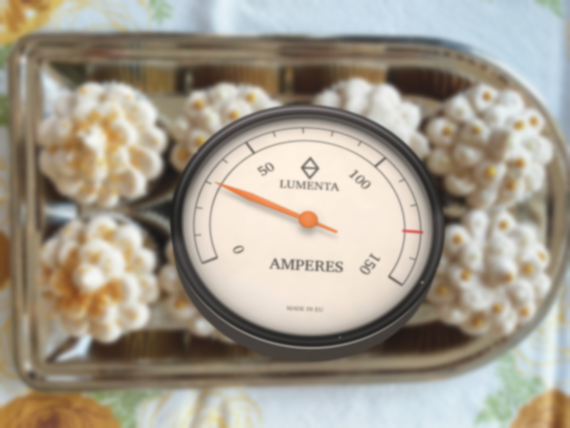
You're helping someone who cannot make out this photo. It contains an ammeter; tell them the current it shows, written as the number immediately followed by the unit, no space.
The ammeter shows 30A
